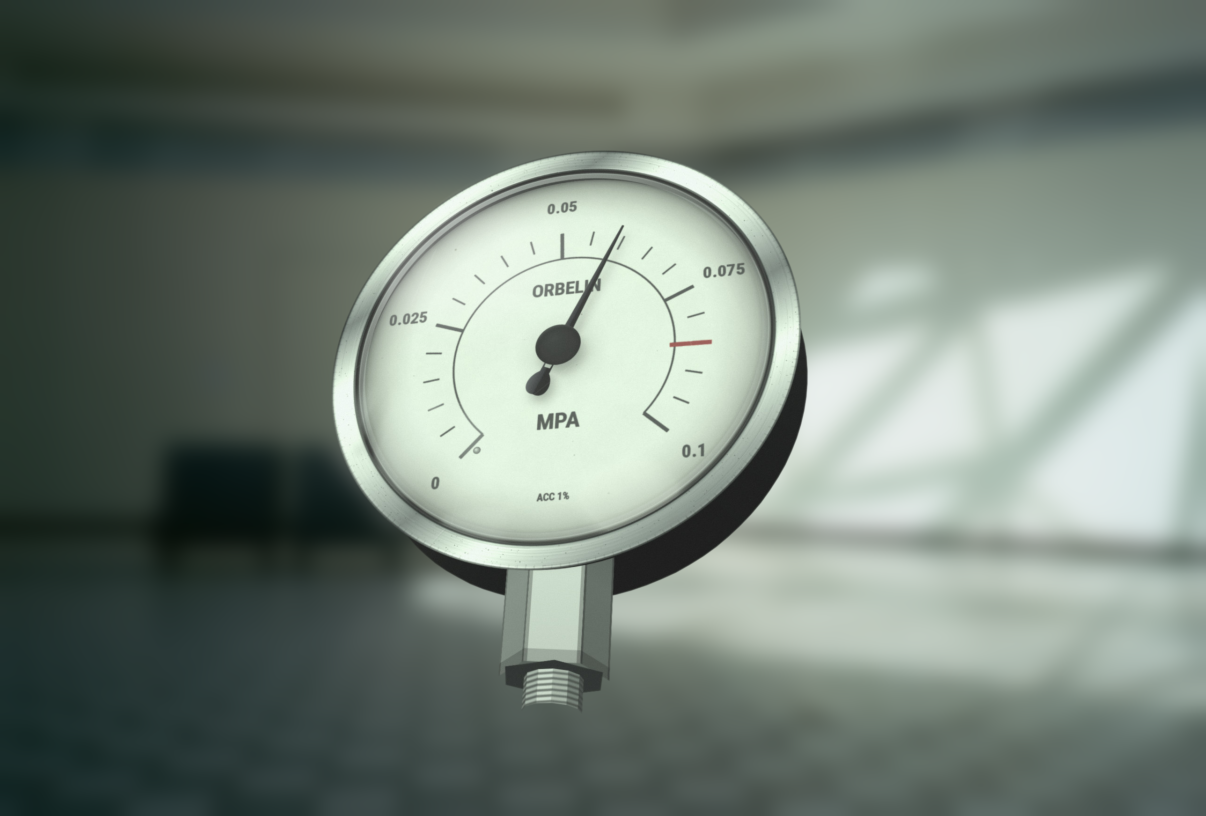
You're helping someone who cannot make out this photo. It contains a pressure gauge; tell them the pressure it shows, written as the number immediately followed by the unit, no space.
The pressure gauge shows 0.06MPa
